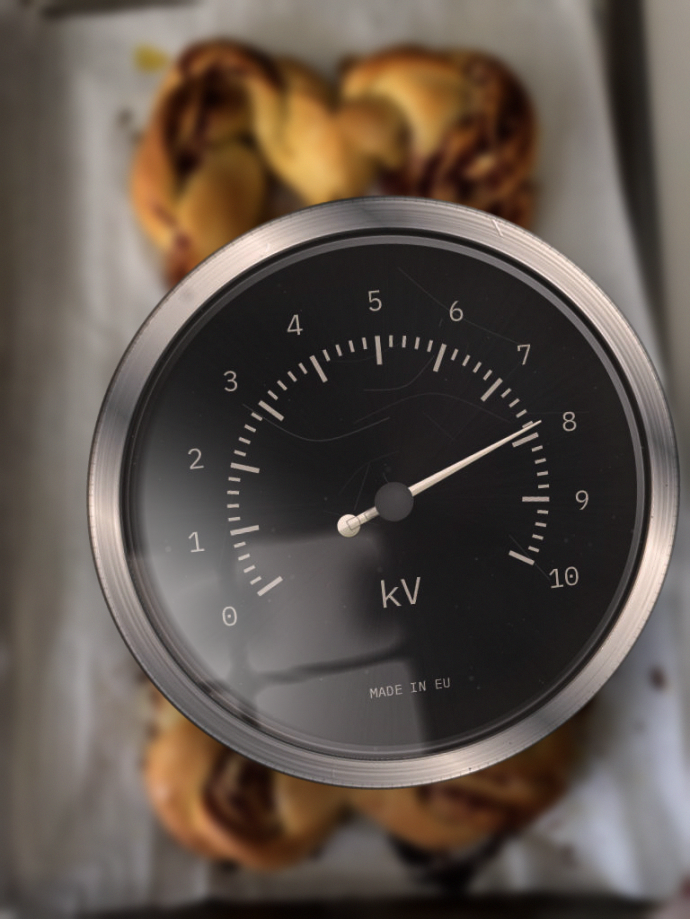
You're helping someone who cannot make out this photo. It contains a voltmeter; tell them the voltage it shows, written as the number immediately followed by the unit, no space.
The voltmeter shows 7.8kV
